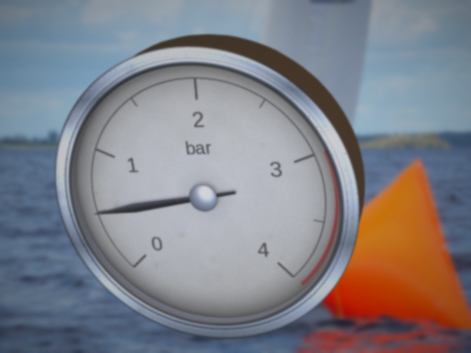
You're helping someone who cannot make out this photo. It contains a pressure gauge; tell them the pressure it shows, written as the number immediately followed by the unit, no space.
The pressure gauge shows 0.5bar
